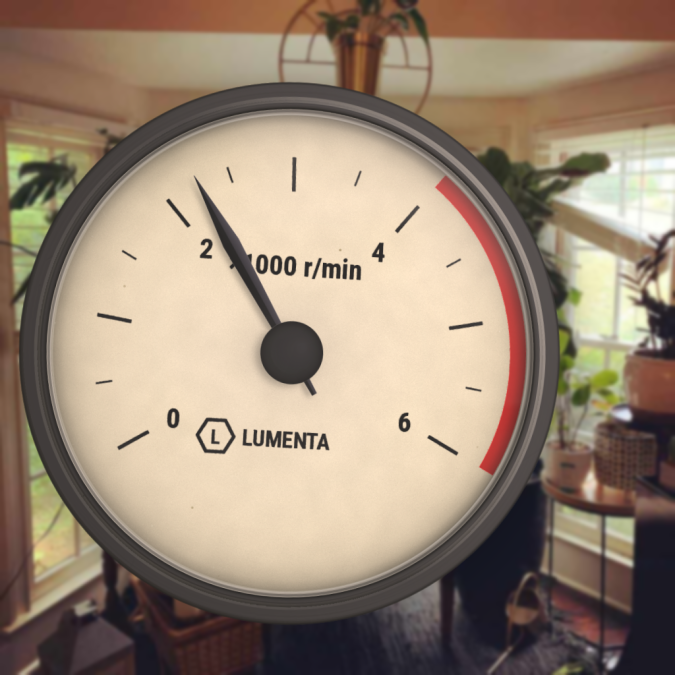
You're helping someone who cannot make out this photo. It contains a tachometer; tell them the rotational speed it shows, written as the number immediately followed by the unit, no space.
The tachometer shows 2250rpm
